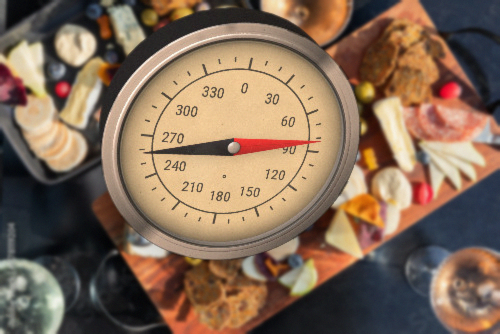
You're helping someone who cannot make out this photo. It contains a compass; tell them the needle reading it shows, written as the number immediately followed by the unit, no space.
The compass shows 80°
